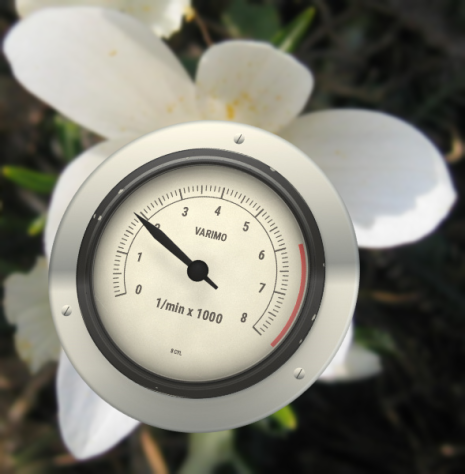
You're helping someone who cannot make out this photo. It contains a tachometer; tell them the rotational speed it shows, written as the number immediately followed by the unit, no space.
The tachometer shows 1900rpm
